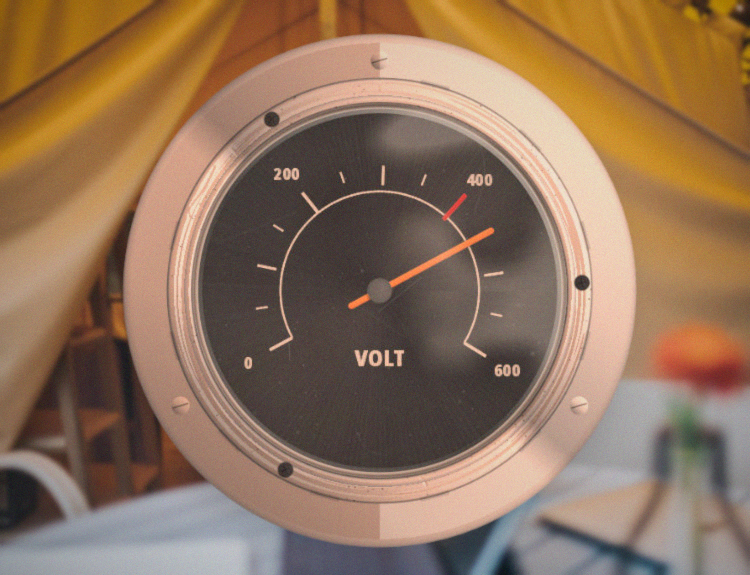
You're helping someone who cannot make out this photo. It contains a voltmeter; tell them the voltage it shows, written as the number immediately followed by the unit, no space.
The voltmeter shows 450V
